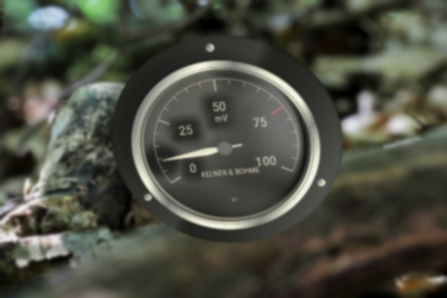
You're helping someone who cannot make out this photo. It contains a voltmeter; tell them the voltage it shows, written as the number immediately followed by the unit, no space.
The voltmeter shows 10mV
